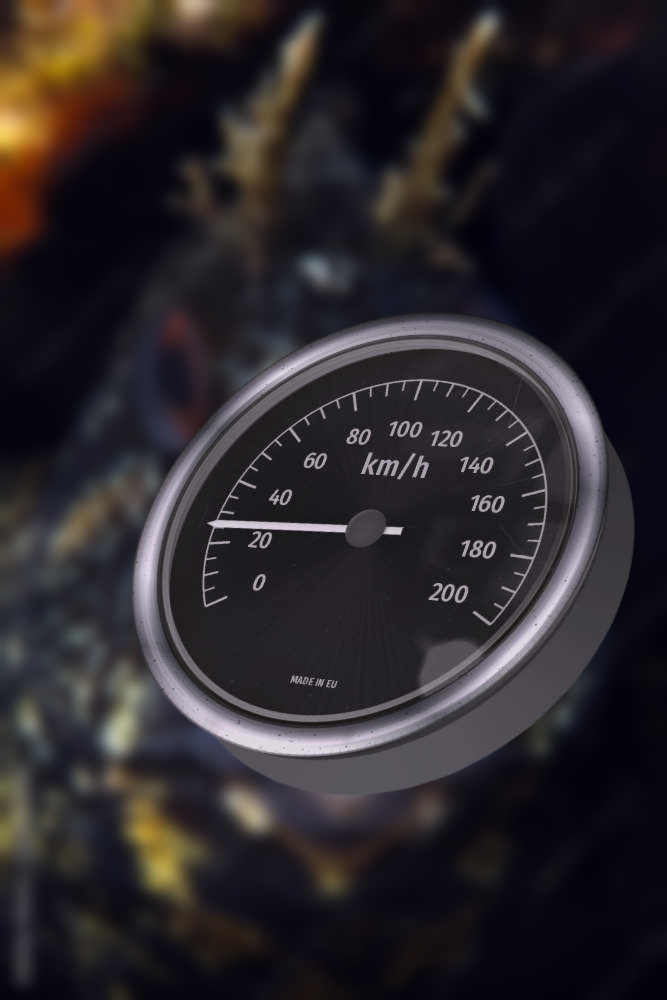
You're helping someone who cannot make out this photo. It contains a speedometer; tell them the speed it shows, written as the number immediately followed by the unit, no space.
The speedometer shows 25km/h
